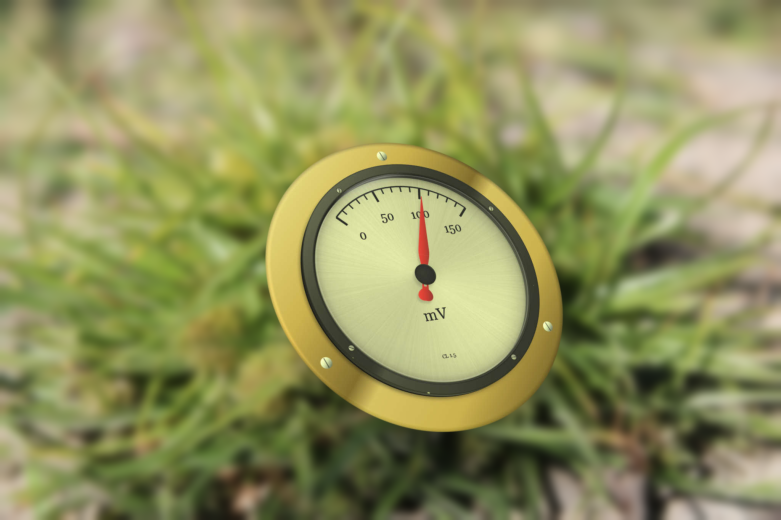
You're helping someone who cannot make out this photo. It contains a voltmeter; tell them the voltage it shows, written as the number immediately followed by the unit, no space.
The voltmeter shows 100mV
